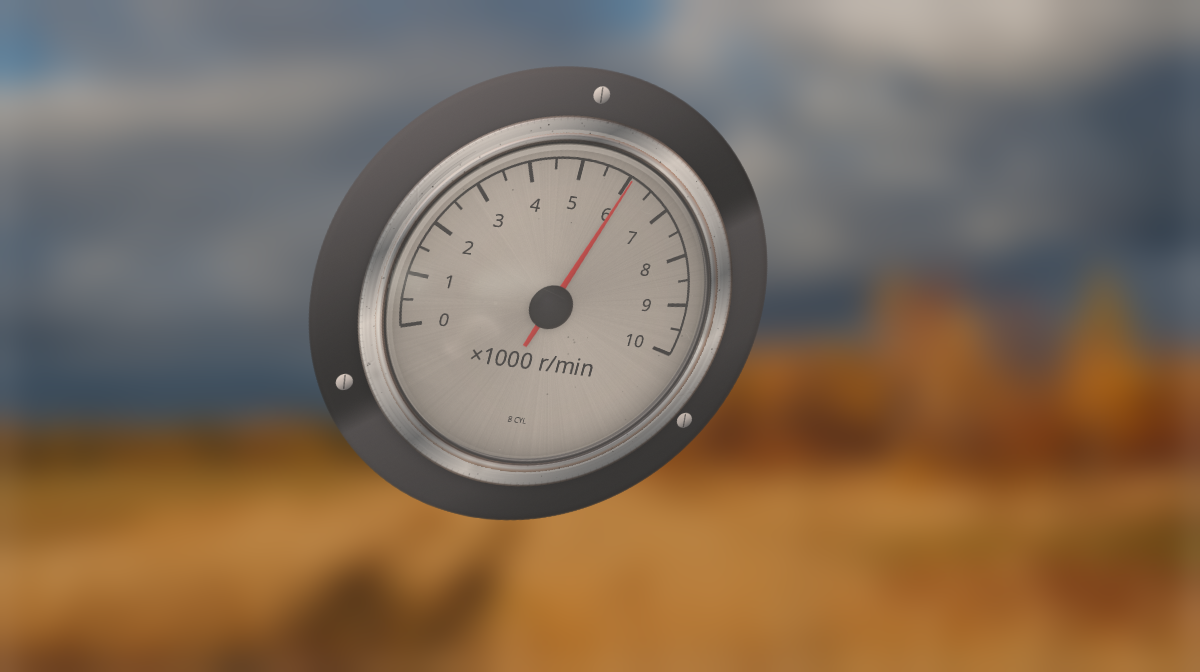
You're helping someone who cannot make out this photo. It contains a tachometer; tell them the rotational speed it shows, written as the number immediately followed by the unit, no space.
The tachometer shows 6000rpm
